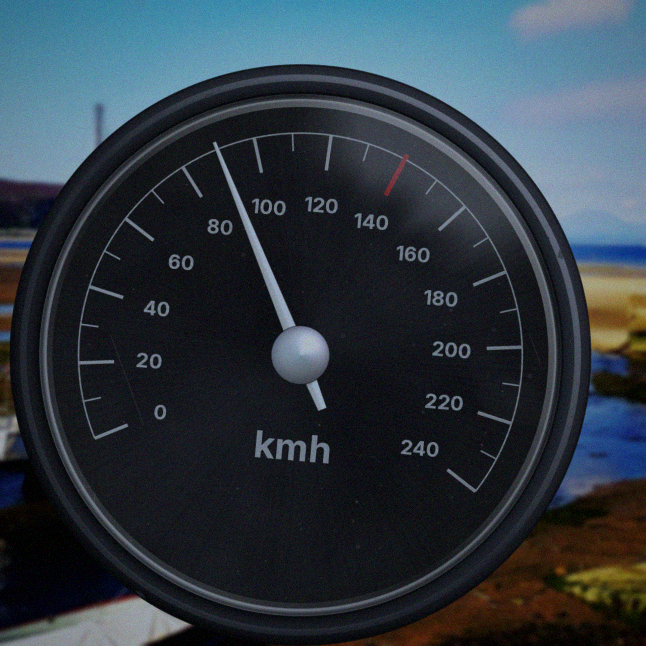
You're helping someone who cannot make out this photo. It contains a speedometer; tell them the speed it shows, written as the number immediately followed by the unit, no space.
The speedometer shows 90km/h
